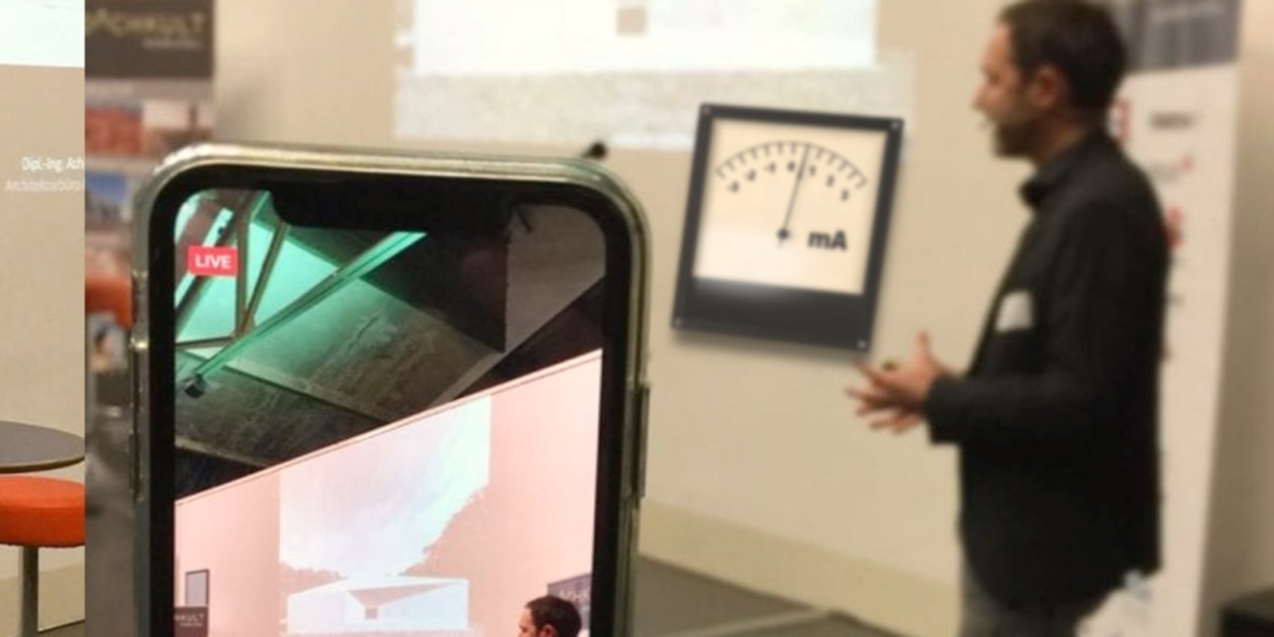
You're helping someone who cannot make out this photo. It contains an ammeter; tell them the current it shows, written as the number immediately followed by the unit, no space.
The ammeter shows 0.5mA
